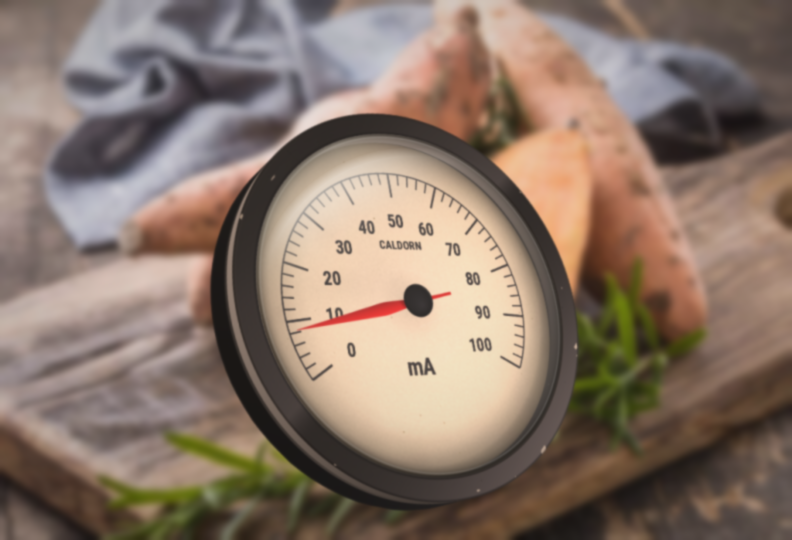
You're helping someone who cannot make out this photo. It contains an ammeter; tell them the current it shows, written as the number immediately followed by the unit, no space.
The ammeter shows 8mA
